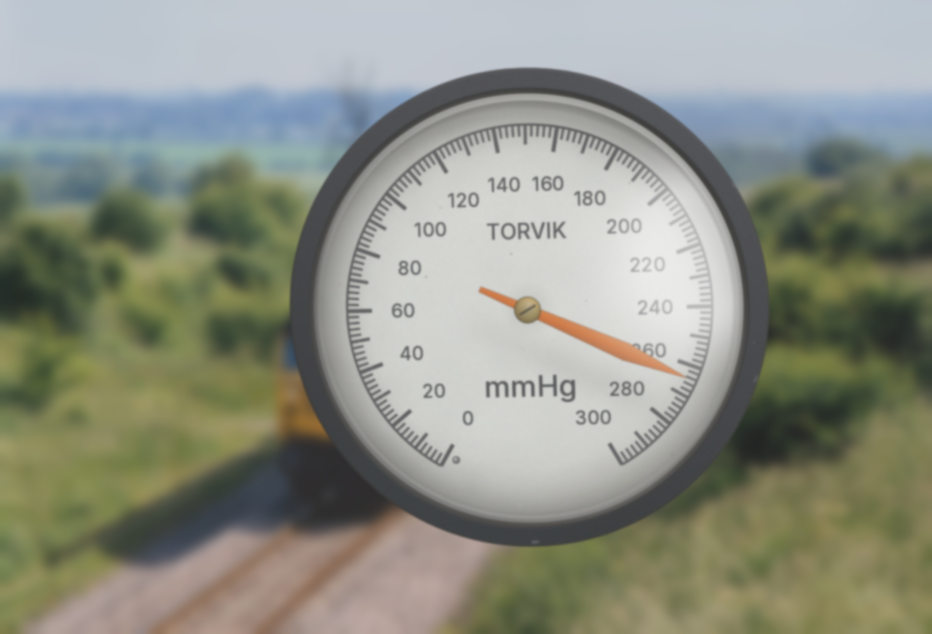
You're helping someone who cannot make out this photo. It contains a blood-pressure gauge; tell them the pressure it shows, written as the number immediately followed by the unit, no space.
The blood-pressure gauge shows 264mmHg
